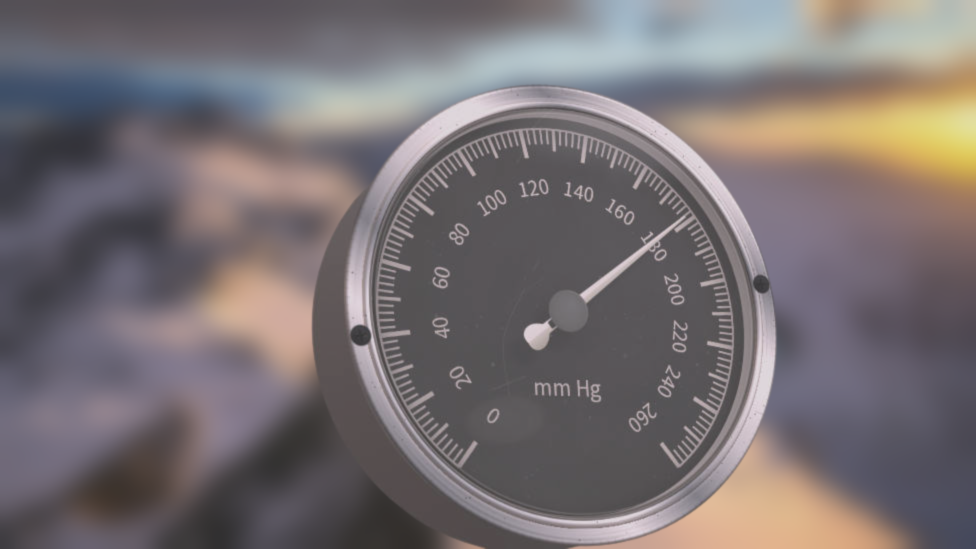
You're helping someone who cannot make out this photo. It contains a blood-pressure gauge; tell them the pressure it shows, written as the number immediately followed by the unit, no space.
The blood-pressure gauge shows 178mmHg
